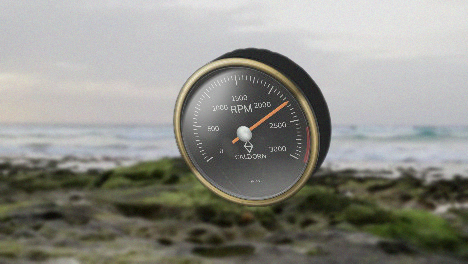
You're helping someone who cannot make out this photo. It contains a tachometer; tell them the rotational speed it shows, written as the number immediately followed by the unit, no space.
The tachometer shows 2250rpm
